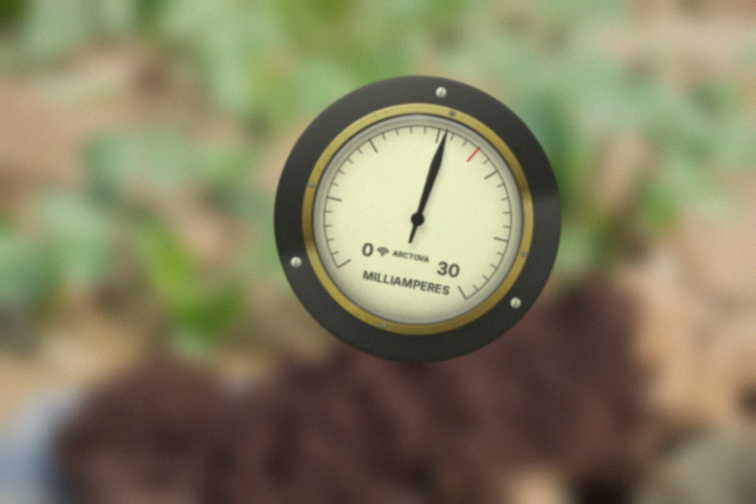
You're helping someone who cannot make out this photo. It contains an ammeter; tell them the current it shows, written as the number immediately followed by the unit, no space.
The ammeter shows 15.5mA
